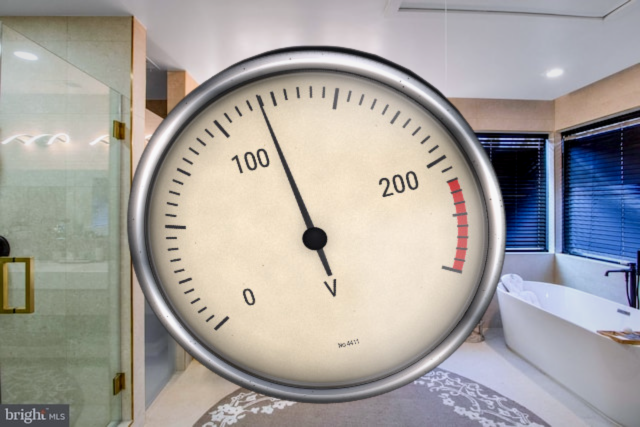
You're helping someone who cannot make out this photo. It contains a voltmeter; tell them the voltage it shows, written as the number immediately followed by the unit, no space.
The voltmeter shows 120V
